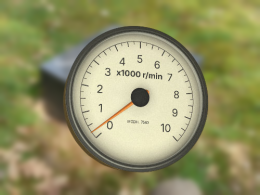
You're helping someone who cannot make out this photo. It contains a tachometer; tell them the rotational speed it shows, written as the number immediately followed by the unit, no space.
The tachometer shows 250rpm
